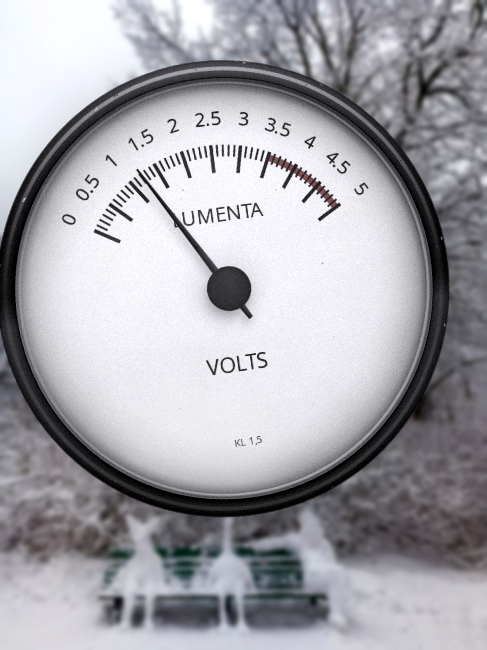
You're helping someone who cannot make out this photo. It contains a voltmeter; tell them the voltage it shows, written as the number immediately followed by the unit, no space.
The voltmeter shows 1.2V
